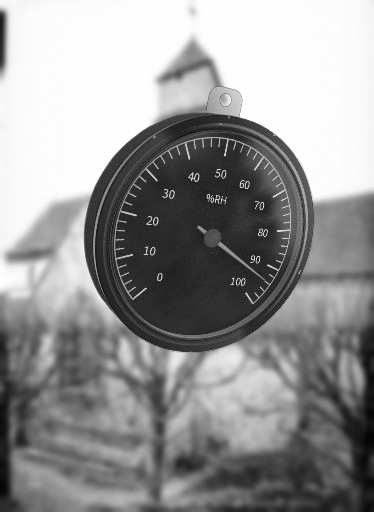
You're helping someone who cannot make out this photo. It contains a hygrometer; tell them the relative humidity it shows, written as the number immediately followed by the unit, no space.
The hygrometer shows 94%
